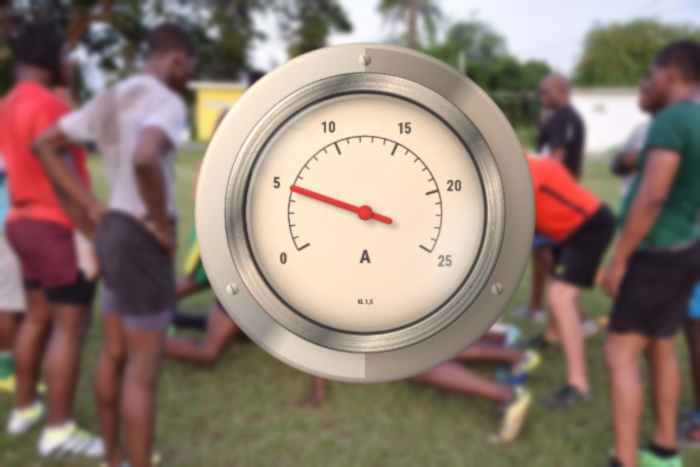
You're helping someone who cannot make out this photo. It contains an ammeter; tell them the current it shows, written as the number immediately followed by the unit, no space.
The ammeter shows 5A
